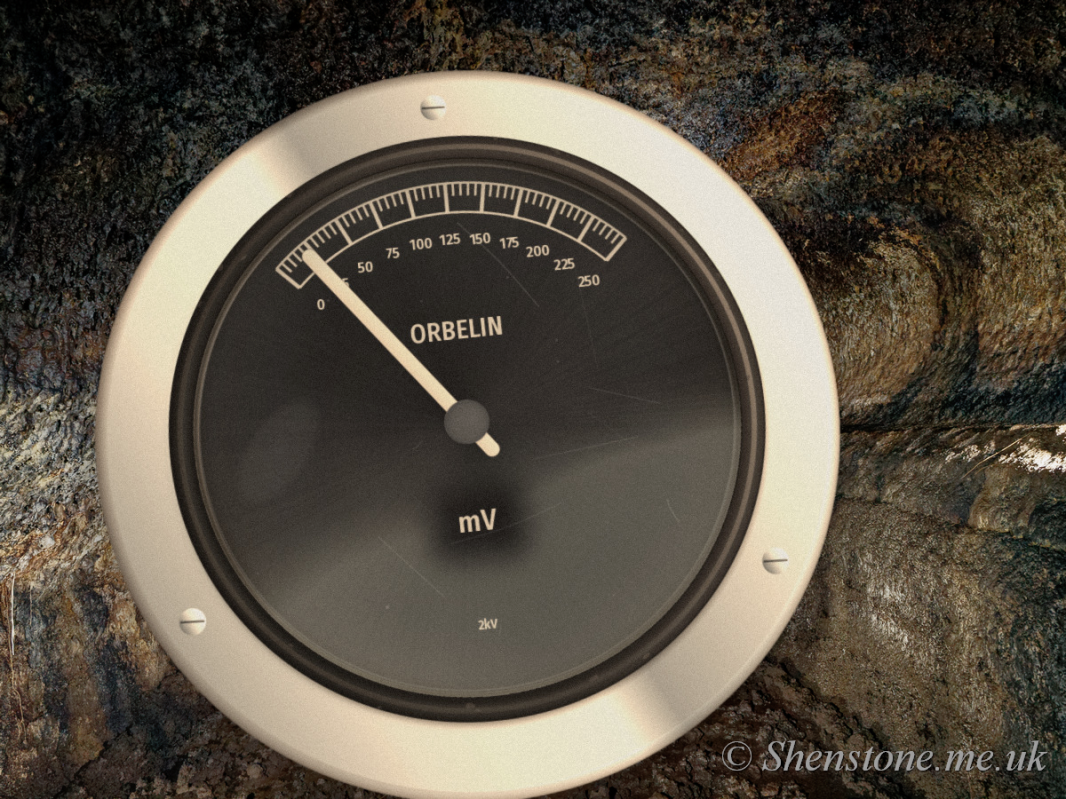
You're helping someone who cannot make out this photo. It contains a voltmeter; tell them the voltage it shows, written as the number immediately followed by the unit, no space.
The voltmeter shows 20mV
